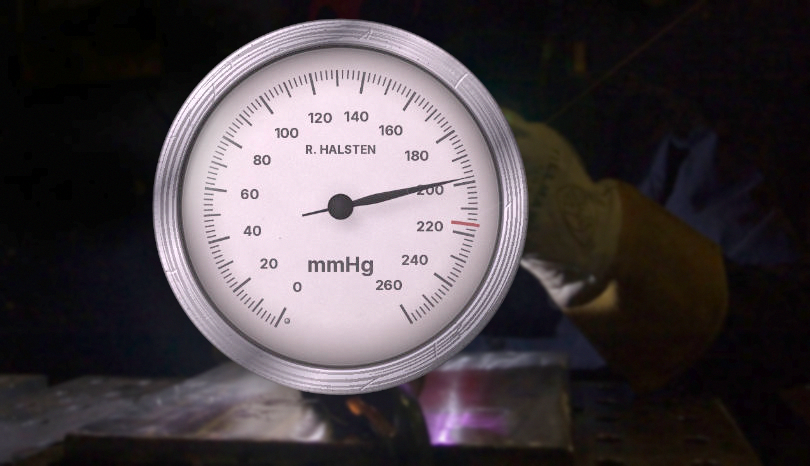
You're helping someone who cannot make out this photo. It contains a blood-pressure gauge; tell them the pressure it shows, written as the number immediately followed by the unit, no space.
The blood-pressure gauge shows 198mmHg
